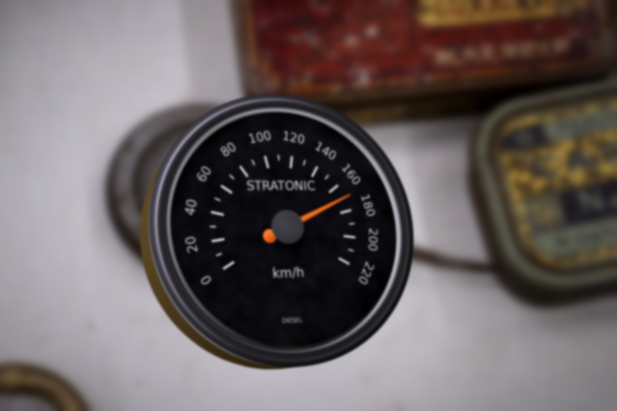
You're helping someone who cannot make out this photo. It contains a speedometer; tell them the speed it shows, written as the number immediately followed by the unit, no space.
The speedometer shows 170km/h
